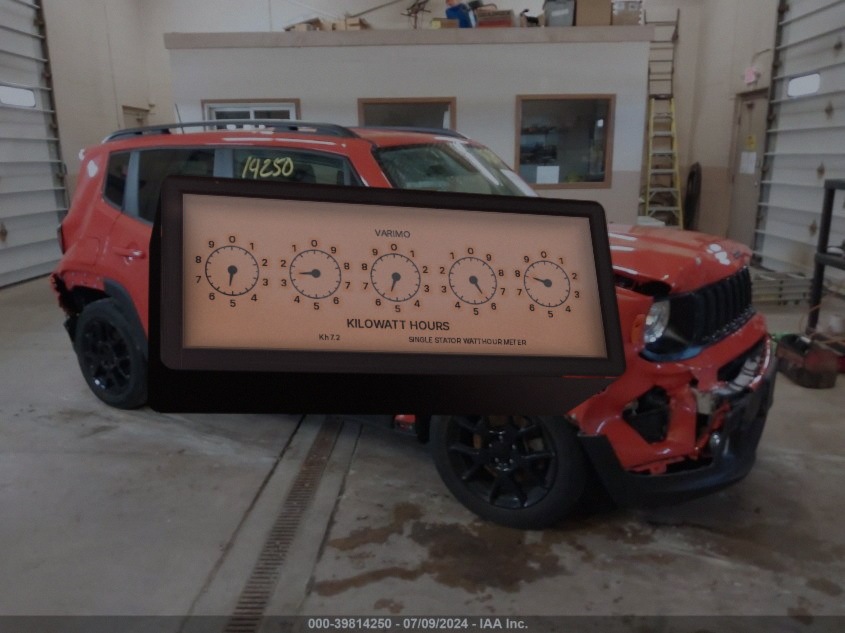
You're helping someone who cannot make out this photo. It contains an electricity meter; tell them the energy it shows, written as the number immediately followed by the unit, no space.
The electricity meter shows 52558kWh
